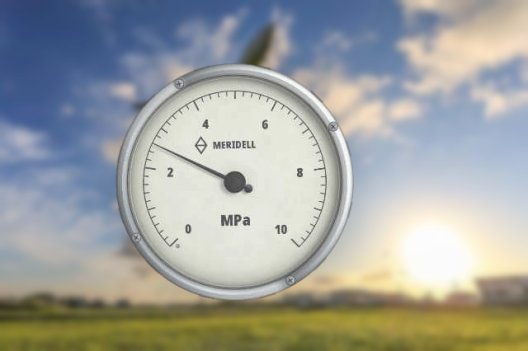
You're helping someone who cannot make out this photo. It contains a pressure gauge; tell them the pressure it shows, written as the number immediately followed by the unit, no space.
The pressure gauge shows 2.6MPa
